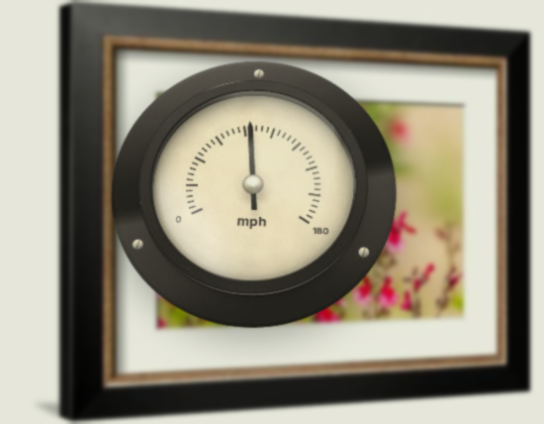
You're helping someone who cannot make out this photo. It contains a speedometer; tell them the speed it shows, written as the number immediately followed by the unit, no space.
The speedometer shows 84mph
